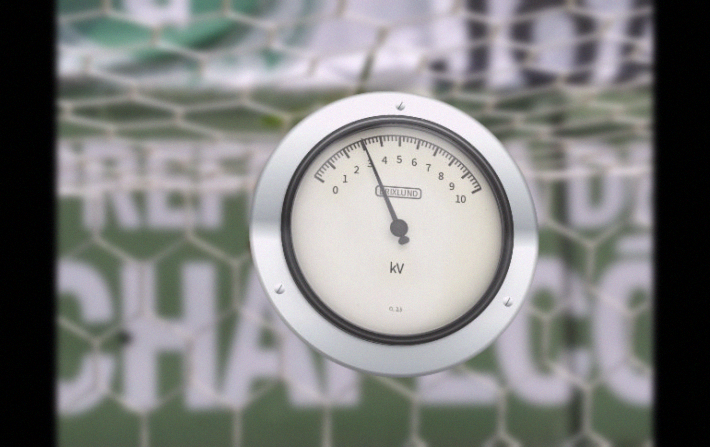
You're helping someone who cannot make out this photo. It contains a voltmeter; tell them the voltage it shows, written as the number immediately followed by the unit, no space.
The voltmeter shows 3kV
